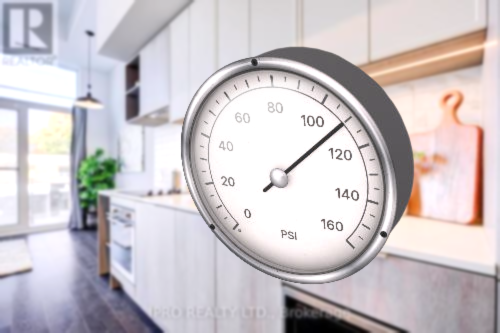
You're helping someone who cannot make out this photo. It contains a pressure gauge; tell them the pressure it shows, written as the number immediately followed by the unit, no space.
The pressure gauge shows 110psi
